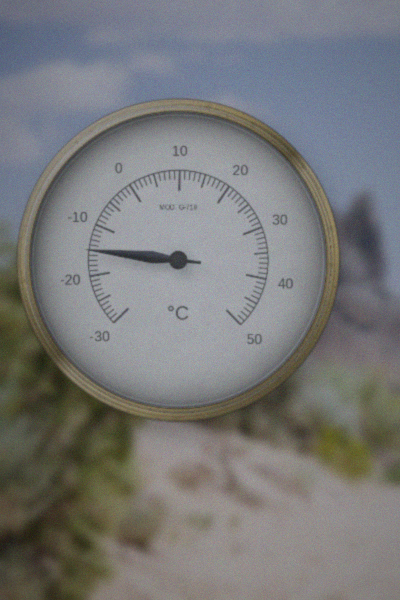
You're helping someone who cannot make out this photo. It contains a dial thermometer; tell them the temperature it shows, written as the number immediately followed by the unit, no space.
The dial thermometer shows -15°C
